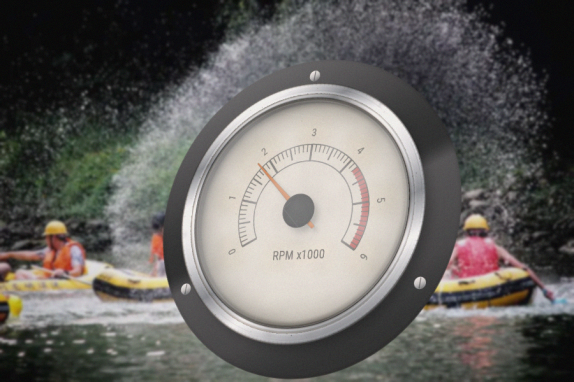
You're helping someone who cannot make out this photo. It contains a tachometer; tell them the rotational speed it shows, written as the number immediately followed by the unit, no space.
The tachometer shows 1800rpm
